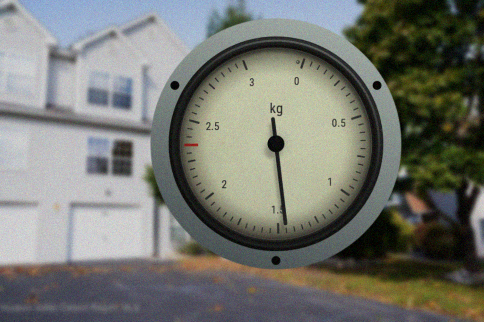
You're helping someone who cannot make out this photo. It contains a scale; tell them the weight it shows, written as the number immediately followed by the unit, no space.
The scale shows 1.45kg
